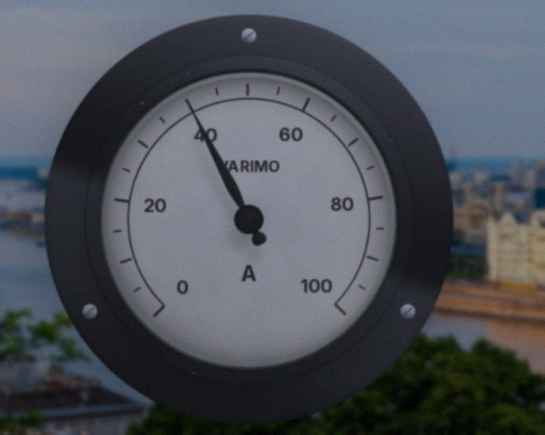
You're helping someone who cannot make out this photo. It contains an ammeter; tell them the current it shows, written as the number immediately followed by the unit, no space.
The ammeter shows 40A
